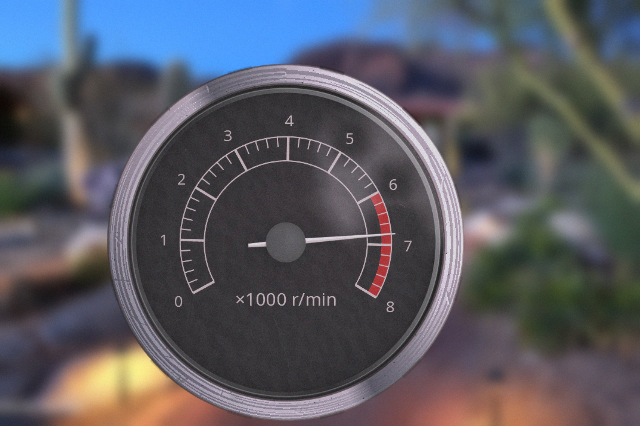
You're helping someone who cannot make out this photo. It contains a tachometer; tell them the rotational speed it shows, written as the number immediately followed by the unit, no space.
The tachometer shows 6800rpm
